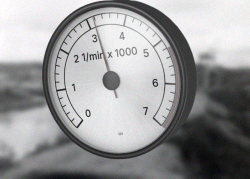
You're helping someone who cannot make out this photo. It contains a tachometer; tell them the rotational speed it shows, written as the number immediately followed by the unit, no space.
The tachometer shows 3200rpm
